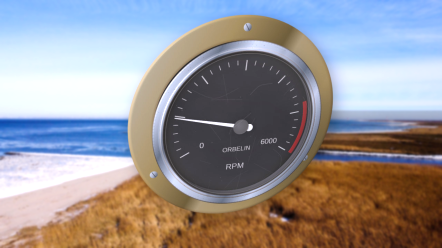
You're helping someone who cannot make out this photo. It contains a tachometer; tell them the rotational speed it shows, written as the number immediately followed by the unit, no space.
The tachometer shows 1000rpm
